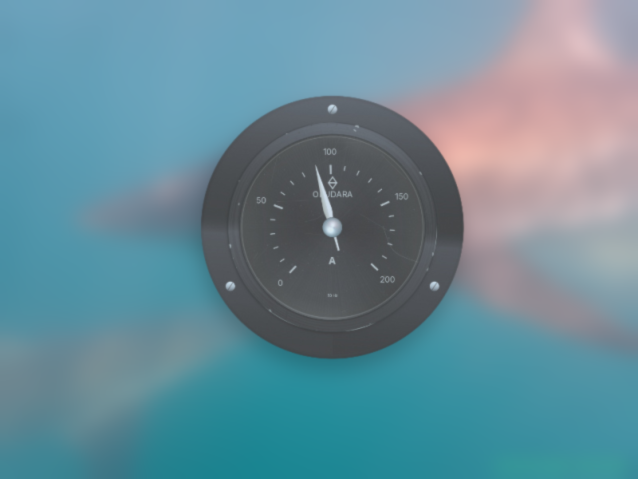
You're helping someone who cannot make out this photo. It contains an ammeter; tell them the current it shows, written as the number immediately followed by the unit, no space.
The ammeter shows 90A
